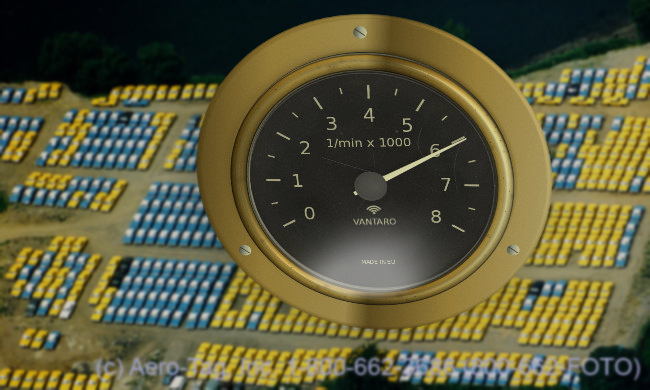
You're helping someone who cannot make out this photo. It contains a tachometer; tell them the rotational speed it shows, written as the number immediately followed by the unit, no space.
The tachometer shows 6000rpm
